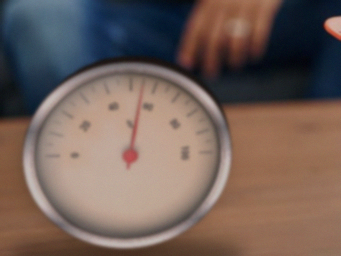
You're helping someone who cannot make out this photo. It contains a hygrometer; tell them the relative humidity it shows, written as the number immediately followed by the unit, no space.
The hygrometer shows 55%
